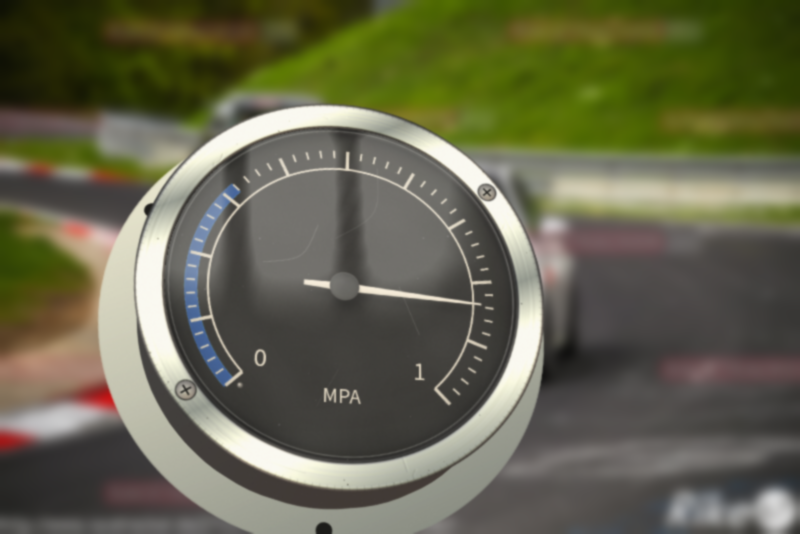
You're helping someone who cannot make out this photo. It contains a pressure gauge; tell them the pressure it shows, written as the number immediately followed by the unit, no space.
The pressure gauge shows 0.84MPa
